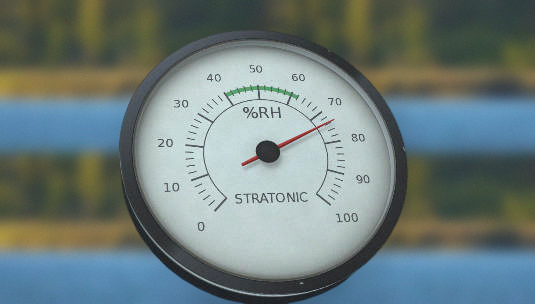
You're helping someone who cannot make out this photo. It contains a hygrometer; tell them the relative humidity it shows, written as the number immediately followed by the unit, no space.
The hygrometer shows 74%
